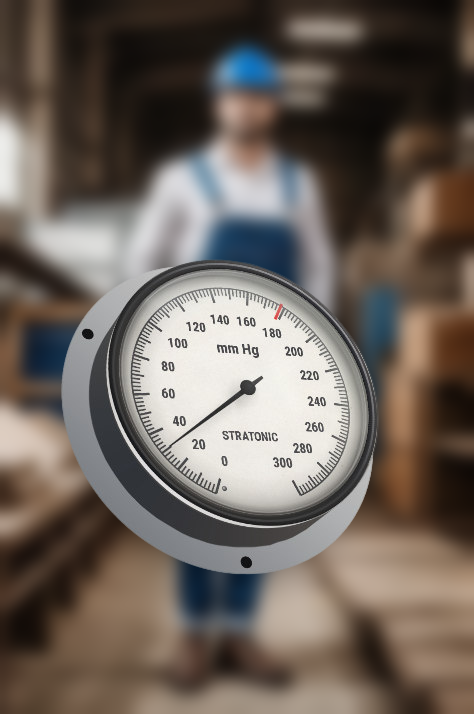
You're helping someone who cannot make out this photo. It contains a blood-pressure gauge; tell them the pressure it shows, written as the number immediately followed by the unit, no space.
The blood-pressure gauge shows 30mmHg
